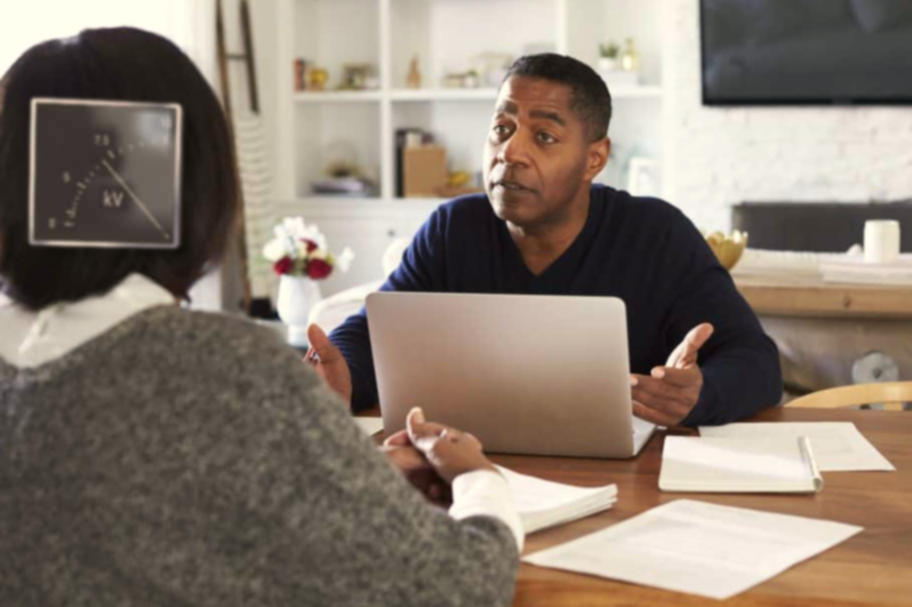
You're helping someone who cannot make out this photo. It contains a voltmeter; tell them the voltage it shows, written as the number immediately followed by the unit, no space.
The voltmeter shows 7kV
